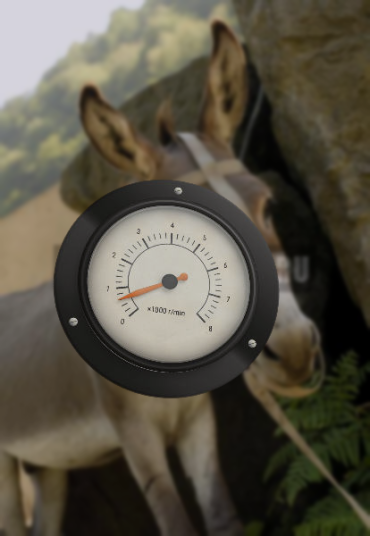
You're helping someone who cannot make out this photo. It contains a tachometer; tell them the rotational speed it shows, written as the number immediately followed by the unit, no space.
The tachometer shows 600rpm
